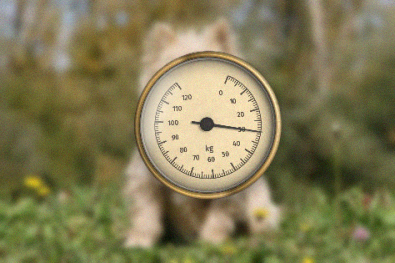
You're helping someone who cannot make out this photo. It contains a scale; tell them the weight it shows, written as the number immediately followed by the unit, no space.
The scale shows 30kg
